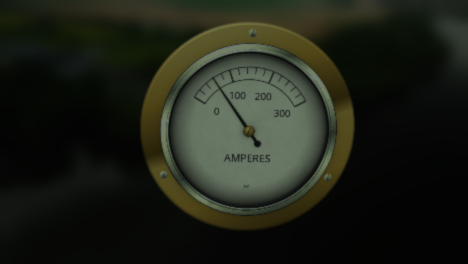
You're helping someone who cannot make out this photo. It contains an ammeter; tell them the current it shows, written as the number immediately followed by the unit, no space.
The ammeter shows 60A
